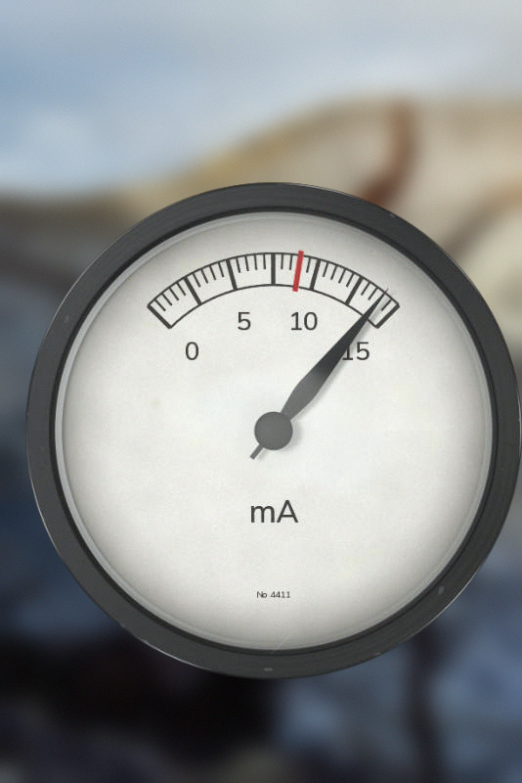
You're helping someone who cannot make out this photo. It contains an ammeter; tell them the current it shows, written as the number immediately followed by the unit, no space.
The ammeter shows 14mA
